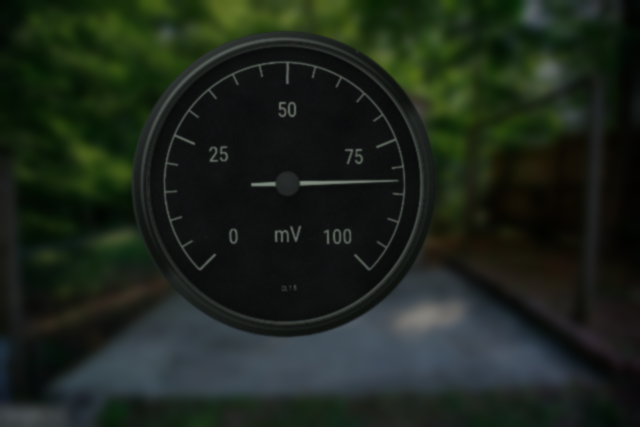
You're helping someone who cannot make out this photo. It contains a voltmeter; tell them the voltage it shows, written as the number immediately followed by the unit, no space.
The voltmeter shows 82.5mV
